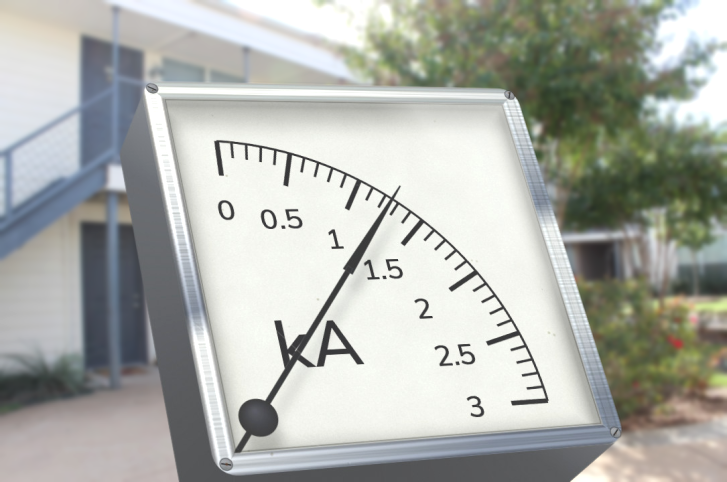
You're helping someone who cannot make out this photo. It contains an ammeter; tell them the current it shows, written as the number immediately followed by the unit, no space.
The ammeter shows 1.25kA
